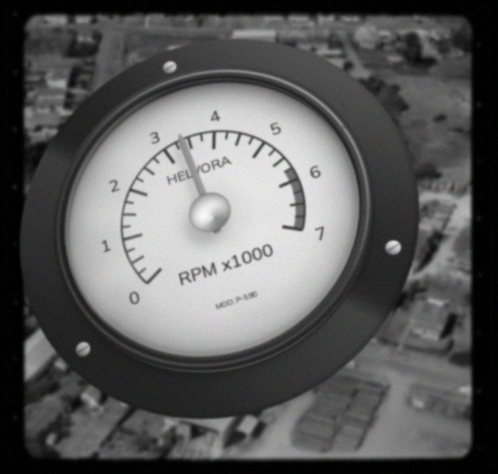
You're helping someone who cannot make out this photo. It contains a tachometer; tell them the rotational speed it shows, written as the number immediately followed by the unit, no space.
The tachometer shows 3375rpm
